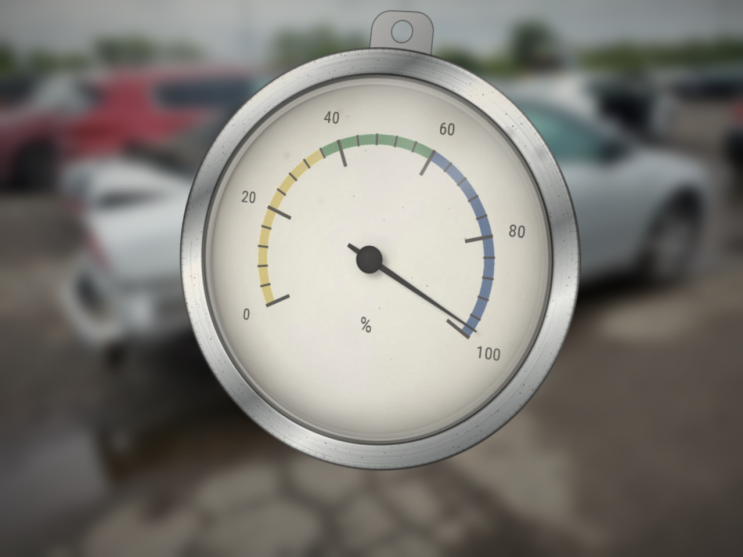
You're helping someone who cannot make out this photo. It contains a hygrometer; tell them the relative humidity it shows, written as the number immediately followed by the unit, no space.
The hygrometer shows 98%
